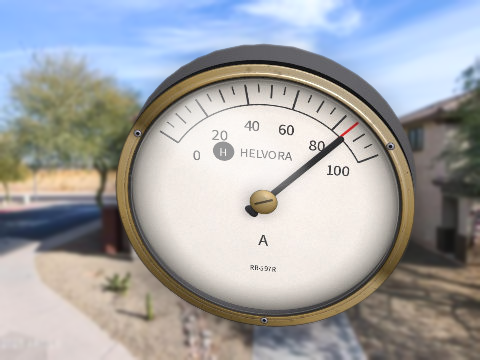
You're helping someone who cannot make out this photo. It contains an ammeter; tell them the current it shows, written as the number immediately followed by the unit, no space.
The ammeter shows 85A
